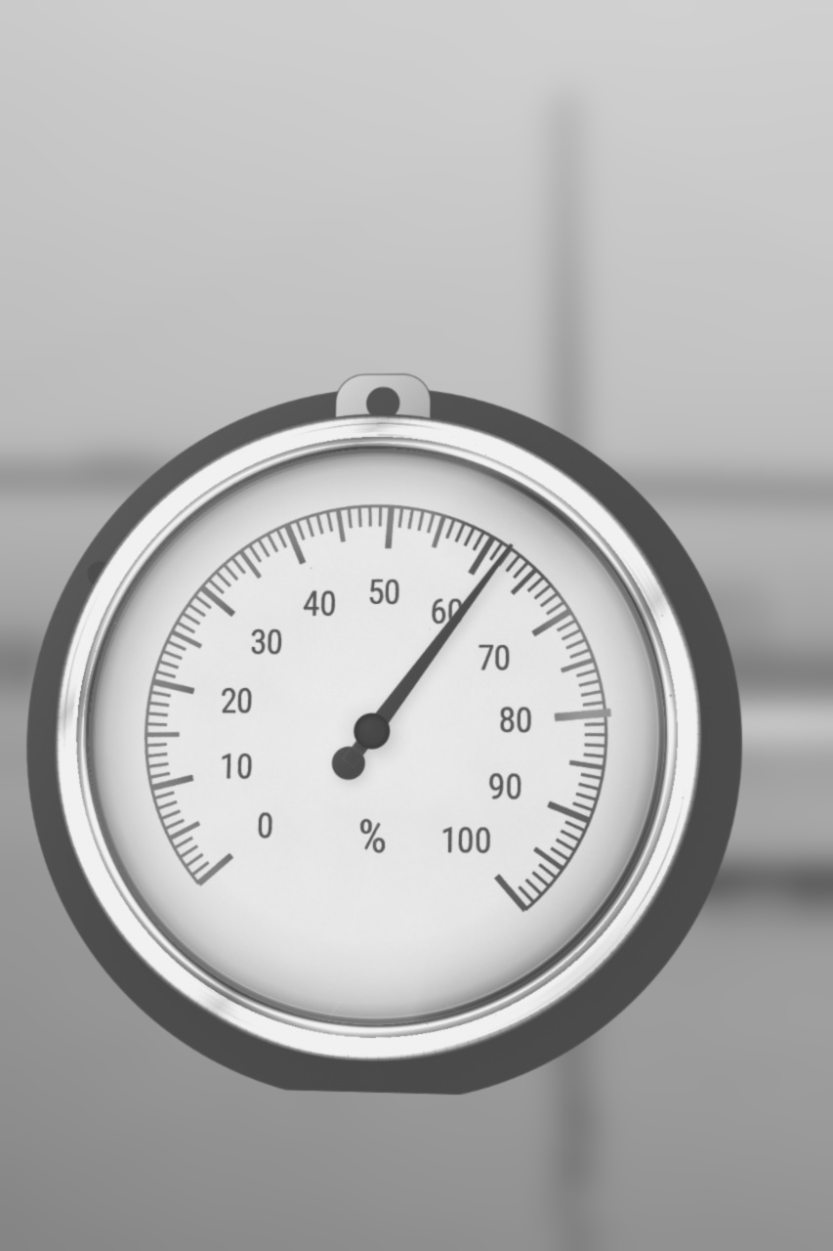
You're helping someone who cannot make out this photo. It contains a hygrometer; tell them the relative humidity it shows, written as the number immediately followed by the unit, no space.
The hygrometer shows 62%
